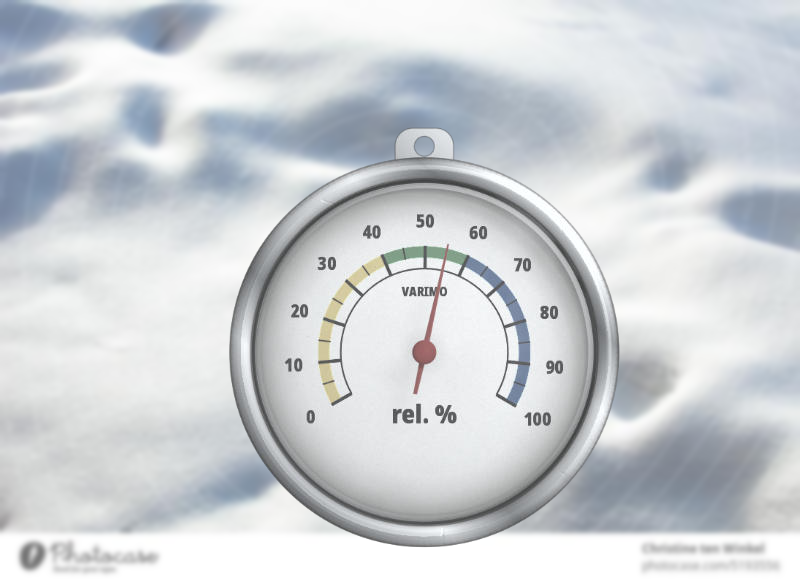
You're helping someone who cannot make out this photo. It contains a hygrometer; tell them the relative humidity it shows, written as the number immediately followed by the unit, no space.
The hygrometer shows 55%
